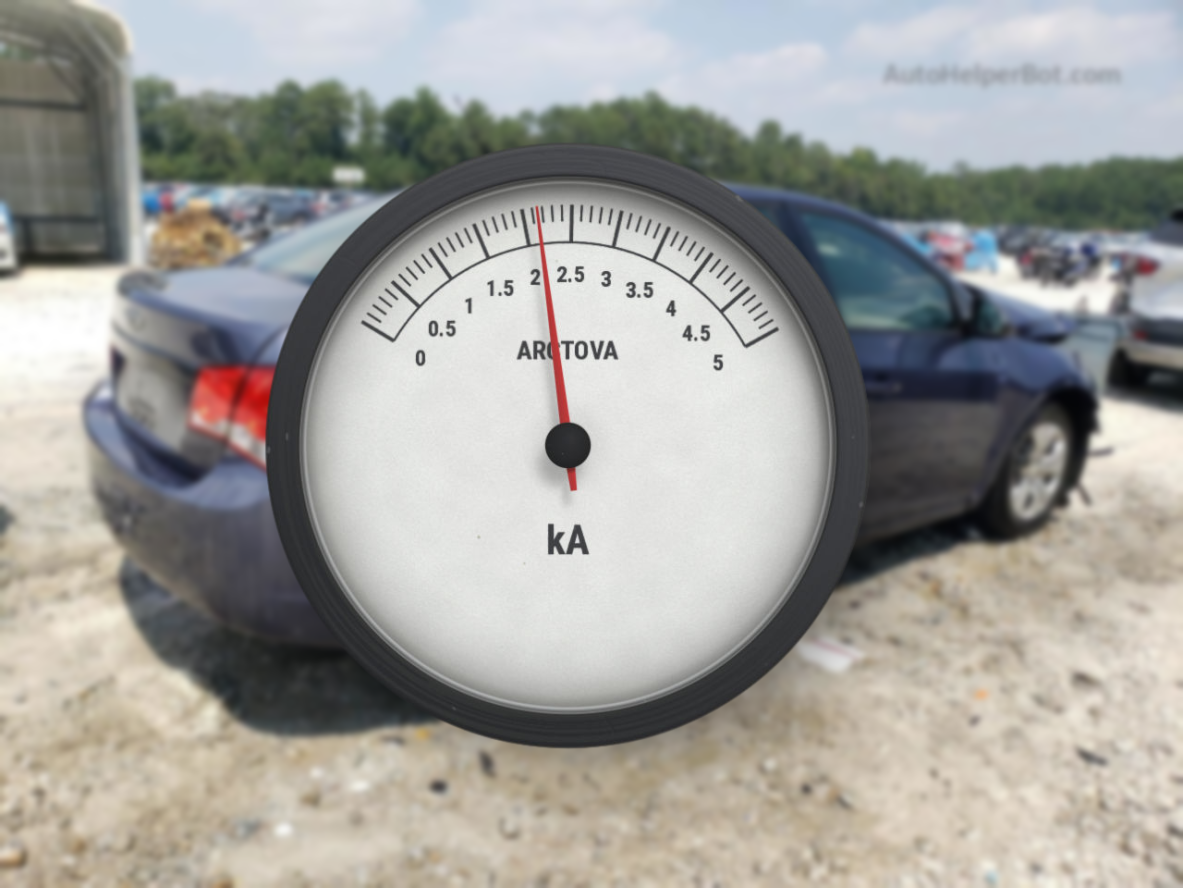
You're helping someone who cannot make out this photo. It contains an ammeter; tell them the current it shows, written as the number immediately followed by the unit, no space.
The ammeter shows 2.15kA
